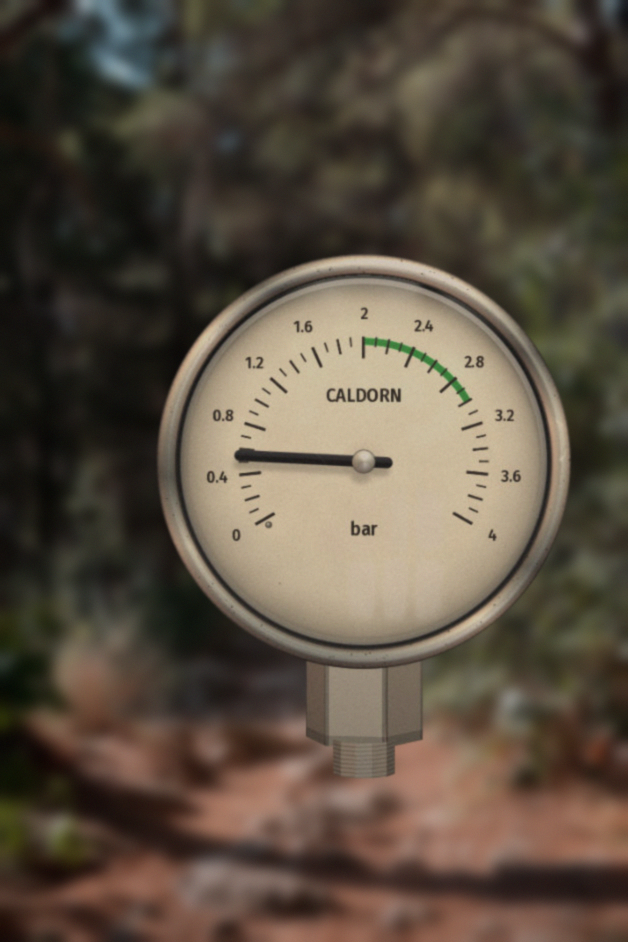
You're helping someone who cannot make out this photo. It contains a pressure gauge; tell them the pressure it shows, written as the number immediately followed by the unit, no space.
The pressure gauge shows 0.55bar
